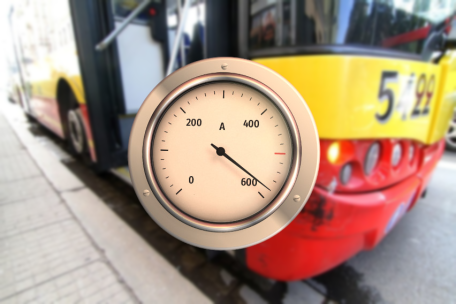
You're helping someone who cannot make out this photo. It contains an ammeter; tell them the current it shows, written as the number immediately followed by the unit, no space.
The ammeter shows 580A
